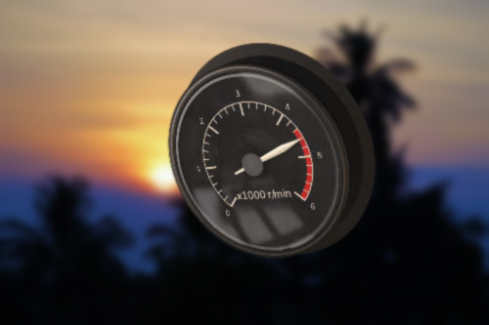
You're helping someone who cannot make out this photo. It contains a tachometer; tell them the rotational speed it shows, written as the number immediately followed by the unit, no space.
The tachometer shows 4600rpm
